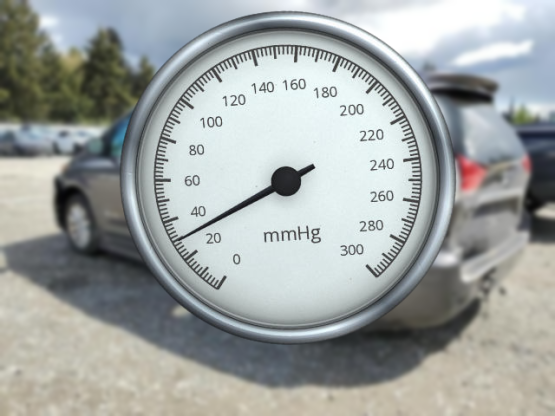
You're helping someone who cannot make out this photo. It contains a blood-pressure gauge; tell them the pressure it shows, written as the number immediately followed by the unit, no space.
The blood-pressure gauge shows 30mmHg
